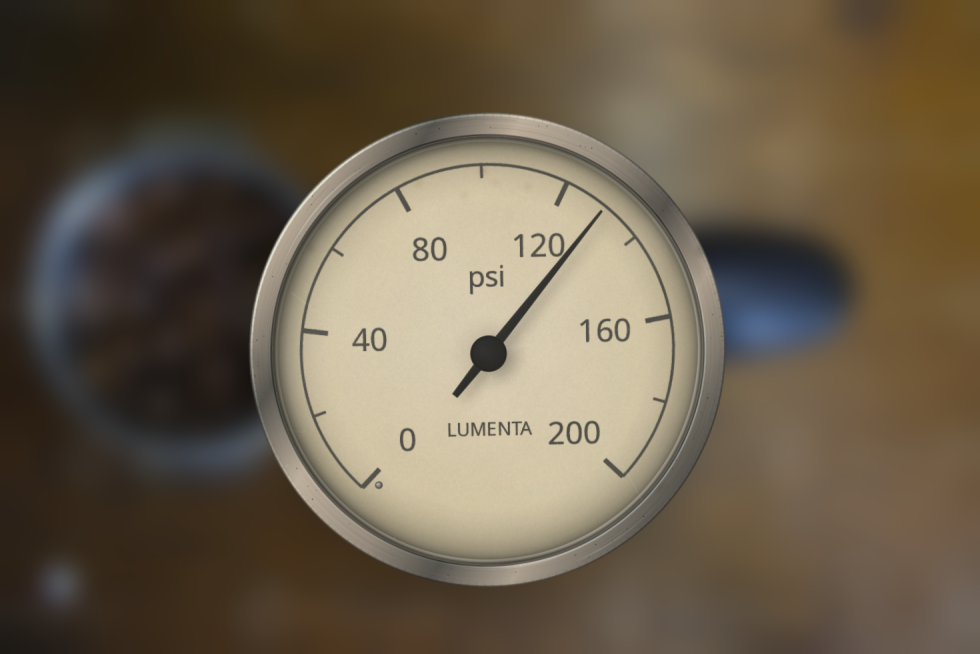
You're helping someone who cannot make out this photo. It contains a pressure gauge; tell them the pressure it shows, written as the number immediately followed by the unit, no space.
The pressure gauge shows 130psi
